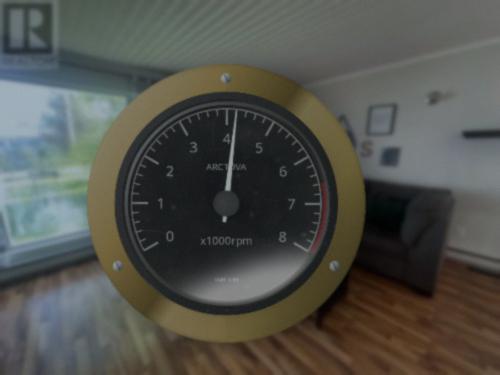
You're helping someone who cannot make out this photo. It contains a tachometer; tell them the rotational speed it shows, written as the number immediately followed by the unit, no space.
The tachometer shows 4200rpm
